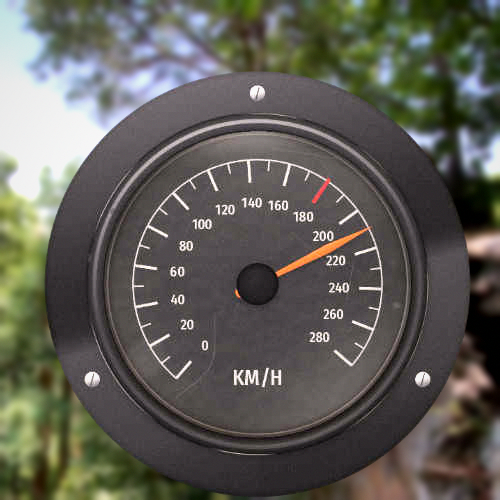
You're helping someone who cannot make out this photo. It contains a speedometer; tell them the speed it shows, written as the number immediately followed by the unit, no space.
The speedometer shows 210km/h
